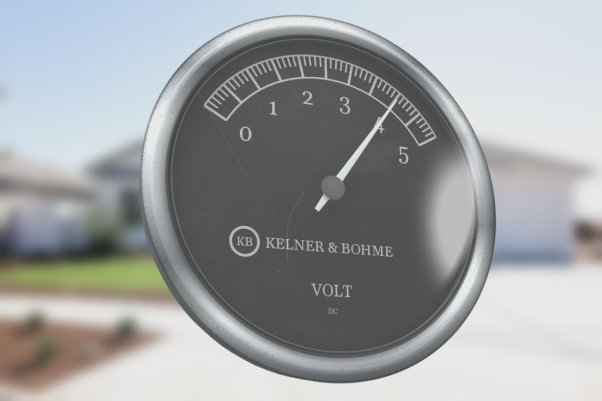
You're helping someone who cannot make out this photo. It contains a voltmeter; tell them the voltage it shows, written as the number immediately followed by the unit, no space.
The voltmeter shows 4V
